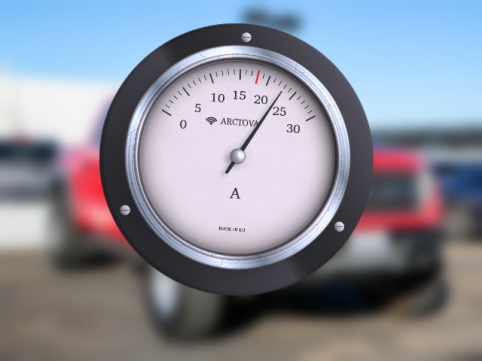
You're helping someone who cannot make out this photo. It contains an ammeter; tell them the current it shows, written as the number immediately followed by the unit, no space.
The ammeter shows 23A
